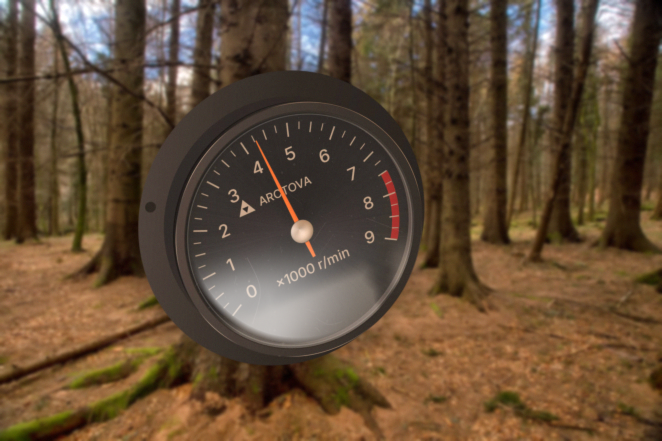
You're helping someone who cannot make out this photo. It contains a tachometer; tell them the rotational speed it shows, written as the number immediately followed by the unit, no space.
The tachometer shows 4250rpm
